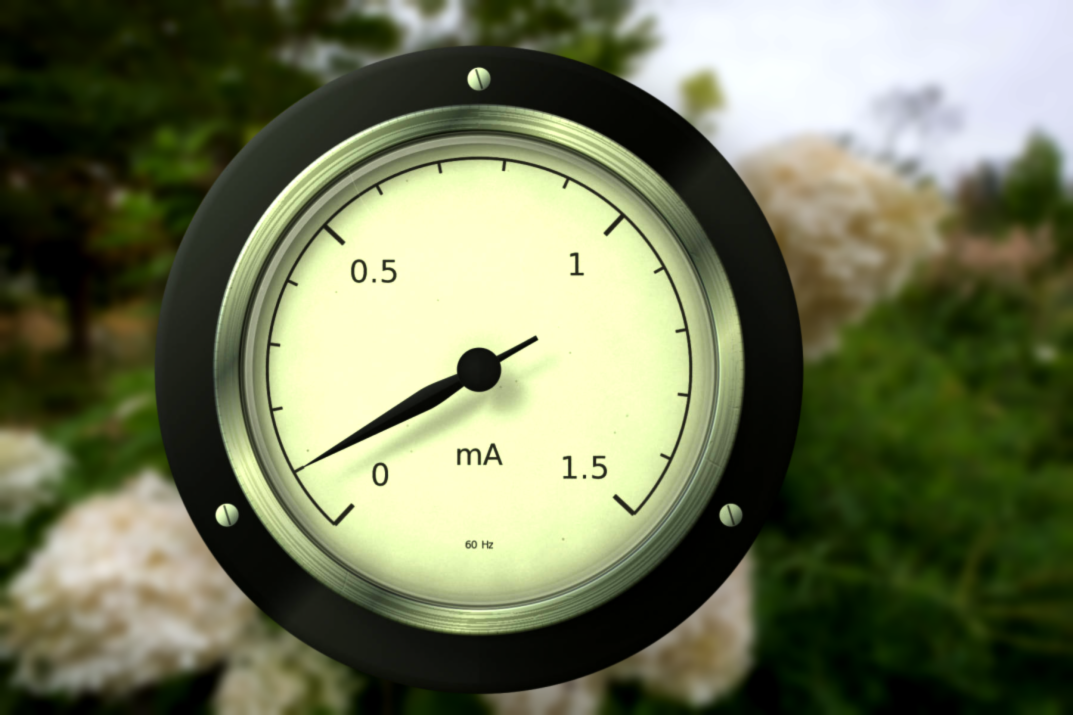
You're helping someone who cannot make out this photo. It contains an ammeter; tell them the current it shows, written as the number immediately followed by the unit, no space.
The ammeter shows 0.1mA
